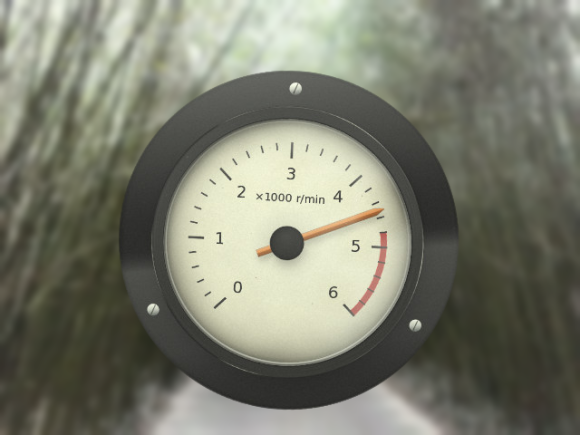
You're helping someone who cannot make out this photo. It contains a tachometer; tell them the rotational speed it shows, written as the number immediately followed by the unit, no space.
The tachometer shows 4500rpm
